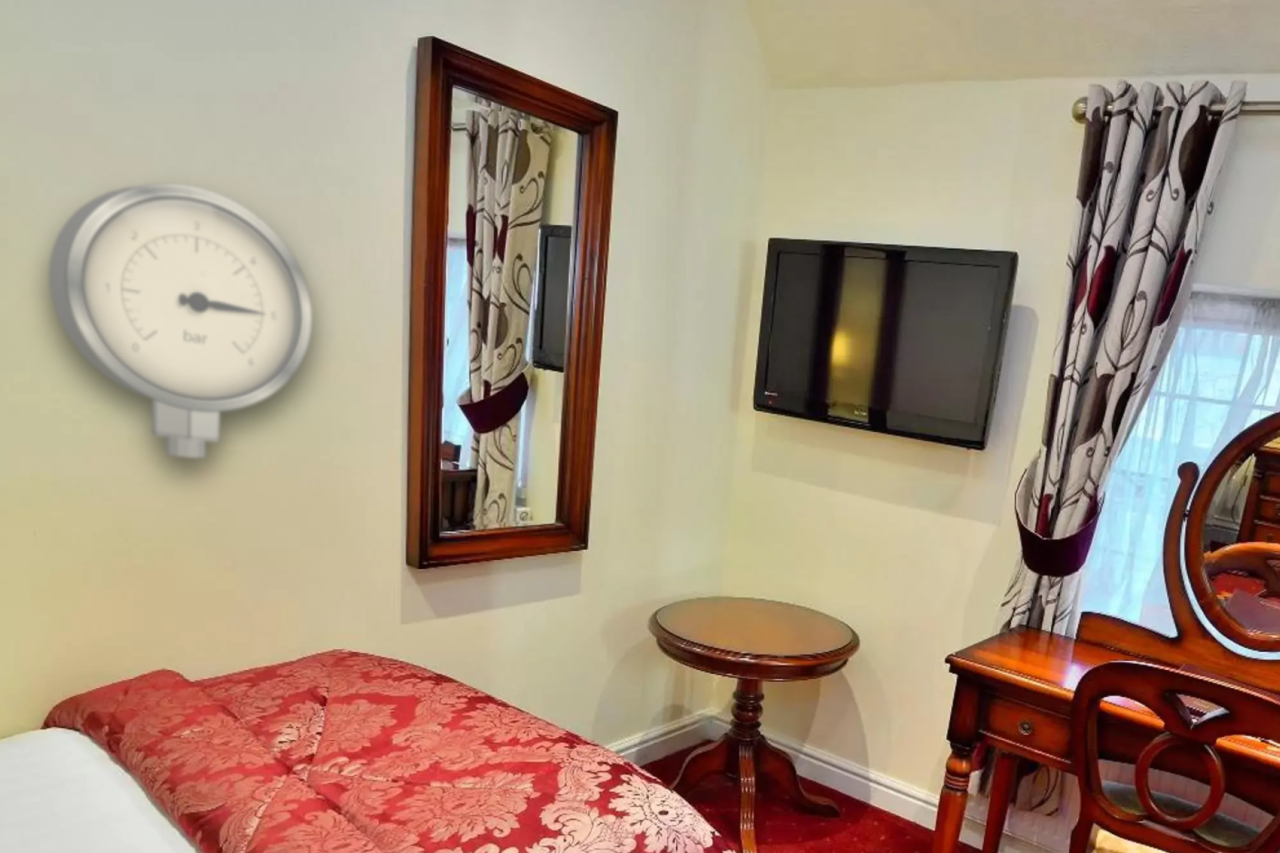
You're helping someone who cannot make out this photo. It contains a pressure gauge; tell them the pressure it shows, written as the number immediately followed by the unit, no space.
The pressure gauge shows 5bar
